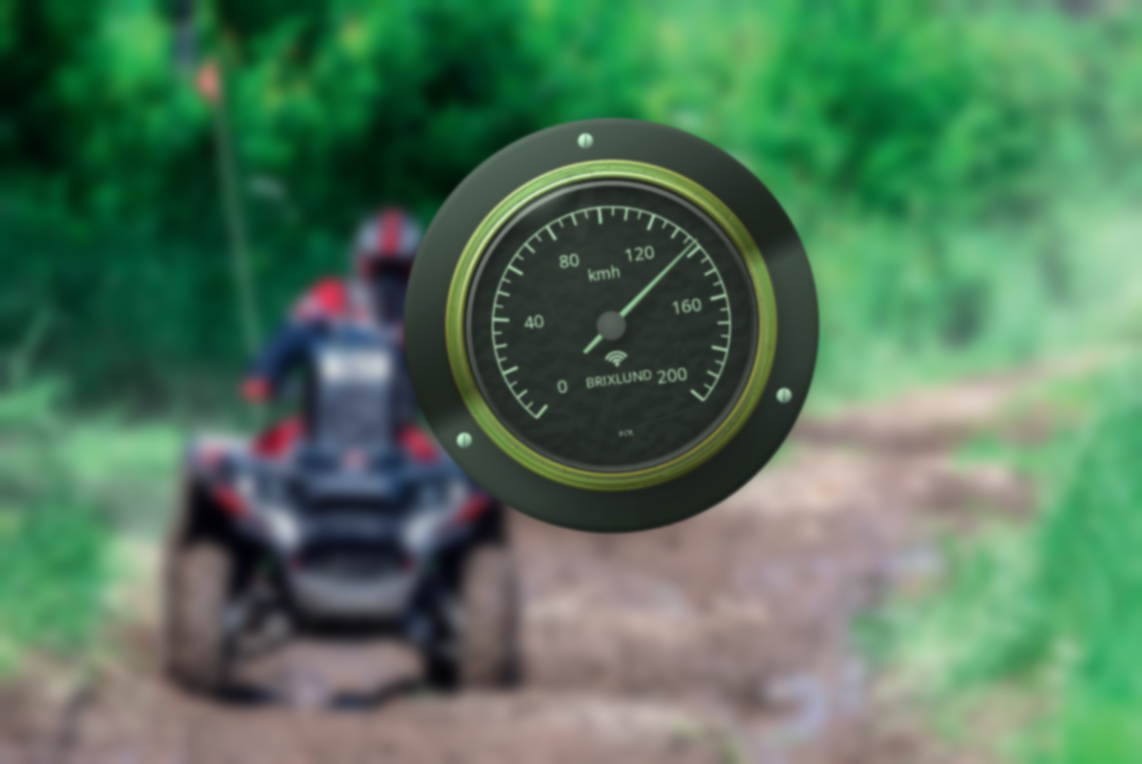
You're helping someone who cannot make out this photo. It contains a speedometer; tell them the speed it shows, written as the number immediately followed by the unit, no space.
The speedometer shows 137.5km/h
